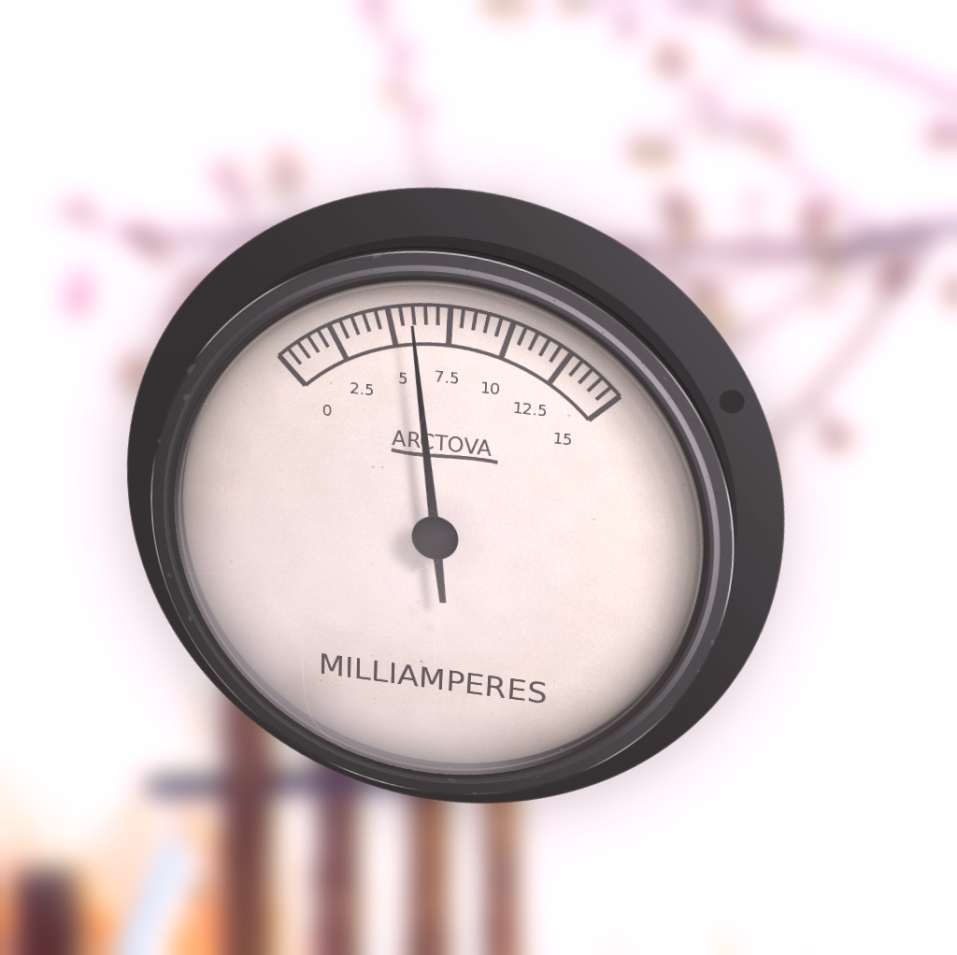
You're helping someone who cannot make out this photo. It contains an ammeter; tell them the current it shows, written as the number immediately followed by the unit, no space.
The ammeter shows 6mA
